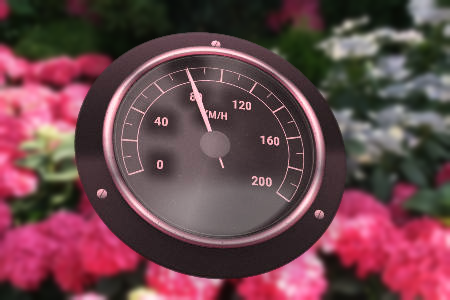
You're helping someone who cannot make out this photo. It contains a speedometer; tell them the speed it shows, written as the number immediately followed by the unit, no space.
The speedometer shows 80km/h
